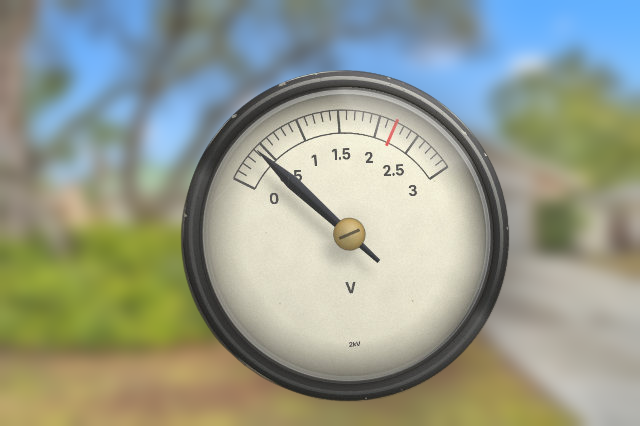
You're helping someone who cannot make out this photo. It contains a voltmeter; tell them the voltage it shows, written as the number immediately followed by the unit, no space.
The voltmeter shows 0.4V
